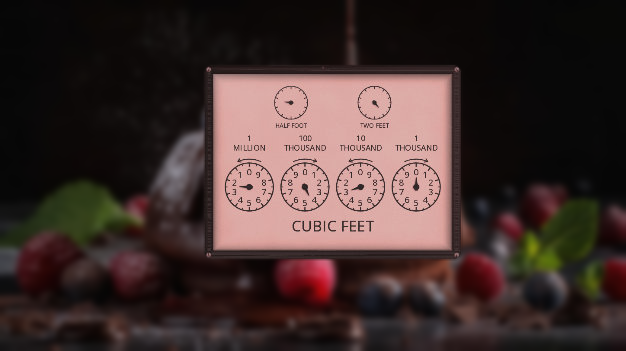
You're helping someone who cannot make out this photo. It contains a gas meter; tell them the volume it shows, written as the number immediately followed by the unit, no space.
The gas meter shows 243000ft³
